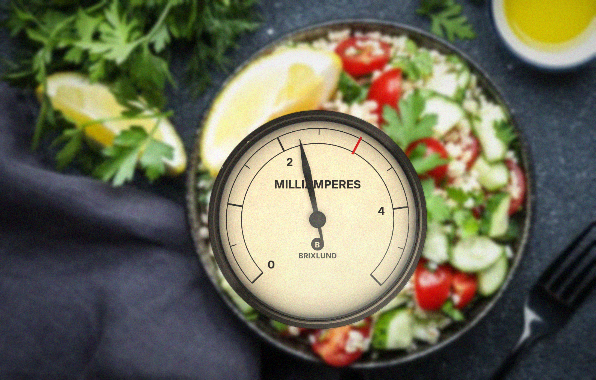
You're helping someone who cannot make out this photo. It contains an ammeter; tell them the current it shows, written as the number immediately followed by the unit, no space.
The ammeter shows 2.25mA
